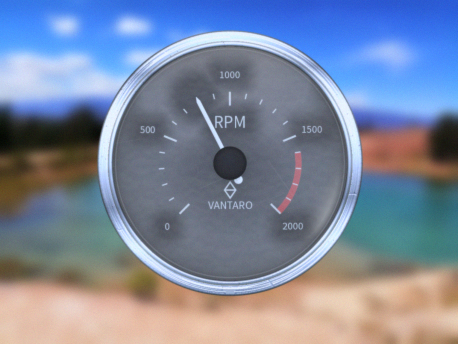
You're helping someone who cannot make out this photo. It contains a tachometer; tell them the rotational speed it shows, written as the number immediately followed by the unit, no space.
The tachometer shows 800rpm
